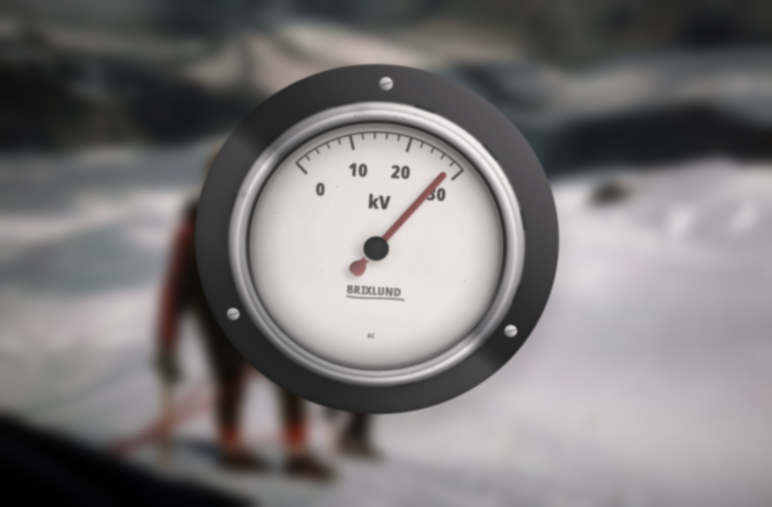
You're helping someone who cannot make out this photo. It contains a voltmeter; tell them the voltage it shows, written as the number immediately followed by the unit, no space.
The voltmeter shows 28kV
